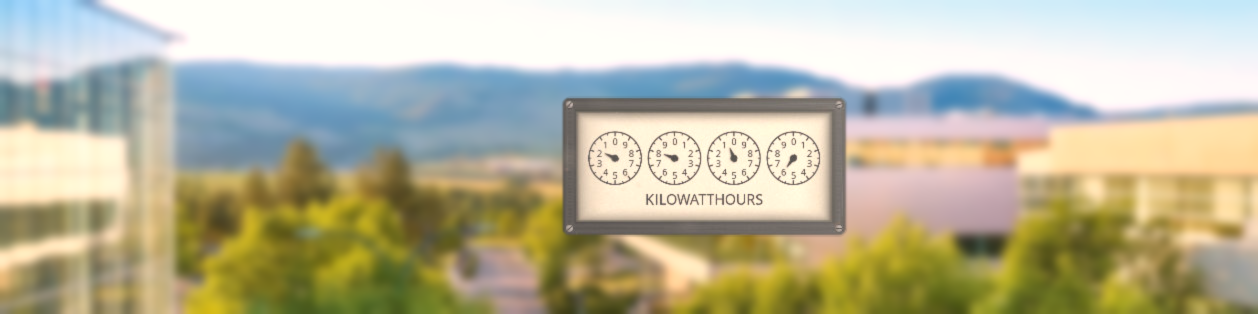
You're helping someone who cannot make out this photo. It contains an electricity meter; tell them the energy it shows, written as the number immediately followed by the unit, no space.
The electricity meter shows 1806kWh
